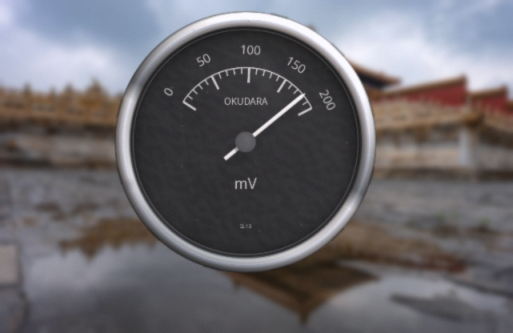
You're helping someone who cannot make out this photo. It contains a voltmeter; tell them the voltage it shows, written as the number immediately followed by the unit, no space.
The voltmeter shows 180mV
